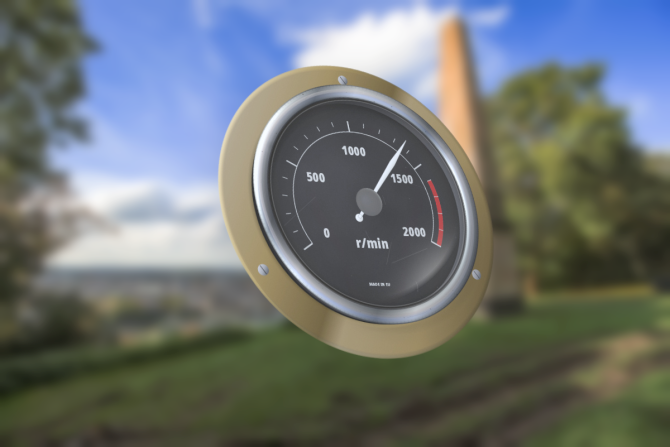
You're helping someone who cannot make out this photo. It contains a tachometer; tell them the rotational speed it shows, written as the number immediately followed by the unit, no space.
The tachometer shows 1350rpm
